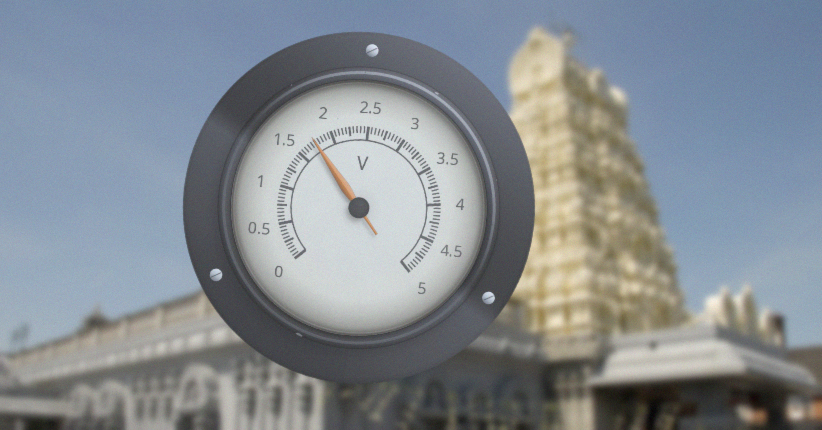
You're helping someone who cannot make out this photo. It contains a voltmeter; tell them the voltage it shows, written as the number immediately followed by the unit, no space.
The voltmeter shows 1.75V
